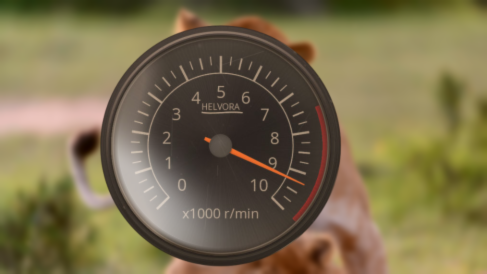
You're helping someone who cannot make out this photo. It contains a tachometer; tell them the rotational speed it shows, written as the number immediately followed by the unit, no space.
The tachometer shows 9250rpm
